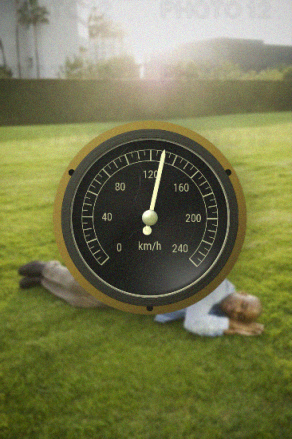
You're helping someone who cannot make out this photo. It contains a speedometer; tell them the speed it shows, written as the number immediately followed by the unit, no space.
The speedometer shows 130km/h
